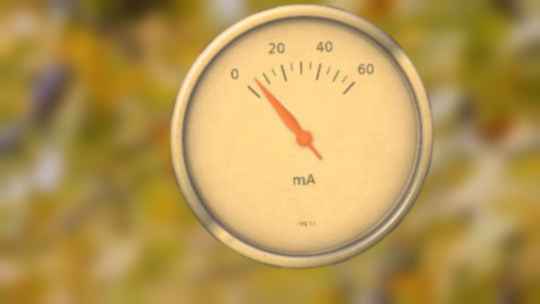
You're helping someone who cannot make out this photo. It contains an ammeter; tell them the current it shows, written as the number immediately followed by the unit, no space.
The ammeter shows 5mA
